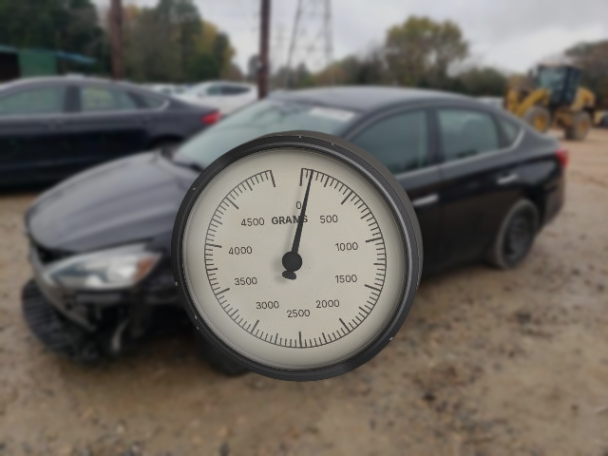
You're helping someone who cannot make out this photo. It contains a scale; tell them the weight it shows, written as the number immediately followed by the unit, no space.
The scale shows 100g
